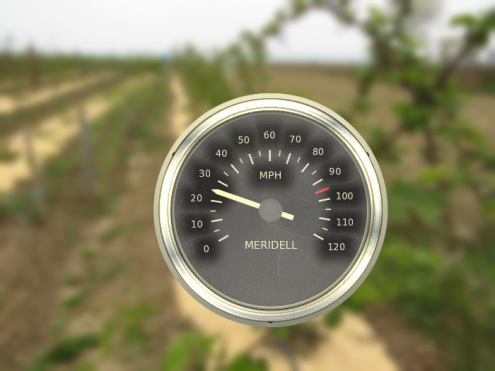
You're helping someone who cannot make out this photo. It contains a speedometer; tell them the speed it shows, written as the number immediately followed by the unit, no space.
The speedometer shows 25mph
